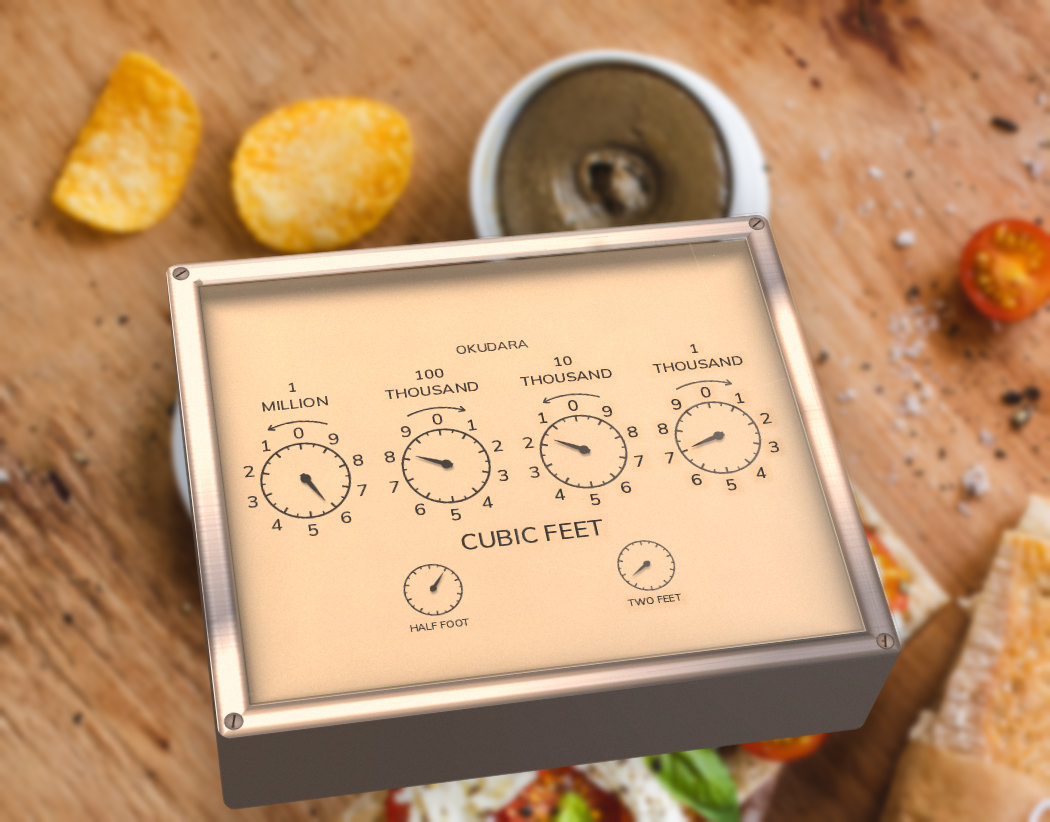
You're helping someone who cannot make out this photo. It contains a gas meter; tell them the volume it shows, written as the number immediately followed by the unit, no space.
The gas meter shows 581700ft³
